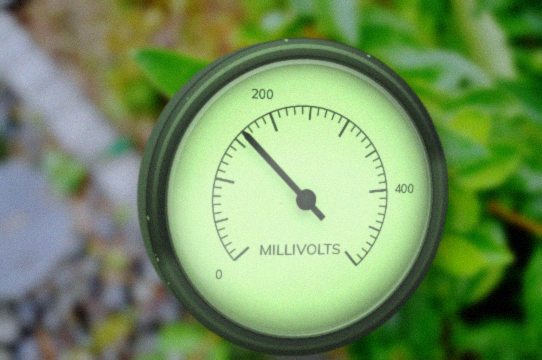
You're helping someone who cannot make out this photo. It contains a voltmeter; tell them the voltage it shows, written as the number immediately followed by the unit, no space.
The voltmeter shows 160mV
